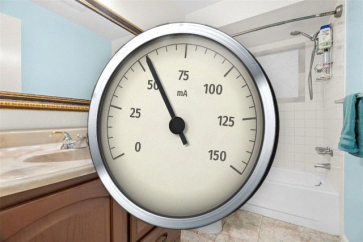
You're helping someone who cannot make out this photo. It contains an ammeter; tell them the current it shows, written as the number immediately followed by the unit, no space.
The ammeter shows 55mA
